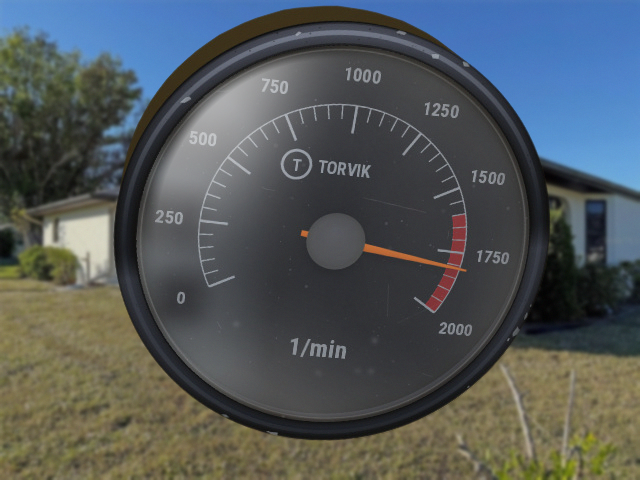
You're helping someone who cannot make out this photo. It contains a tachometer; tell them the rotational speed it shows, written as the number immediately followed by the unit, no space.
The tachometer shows 1800rpm
